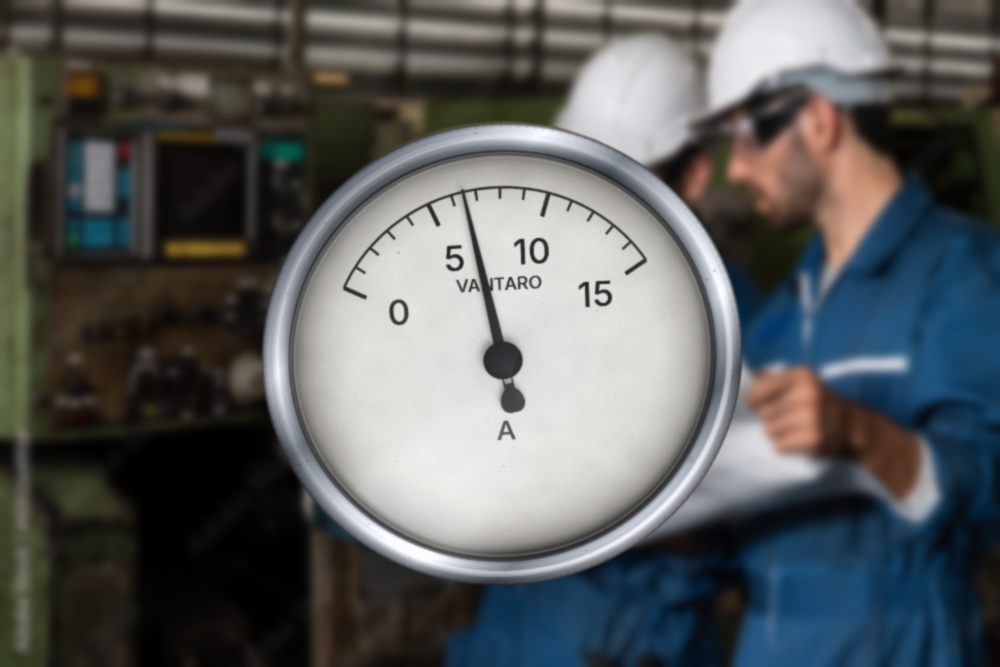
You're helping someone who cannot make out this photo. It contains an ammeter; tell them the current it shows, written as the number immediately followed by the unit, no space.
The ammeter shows 6.5A
